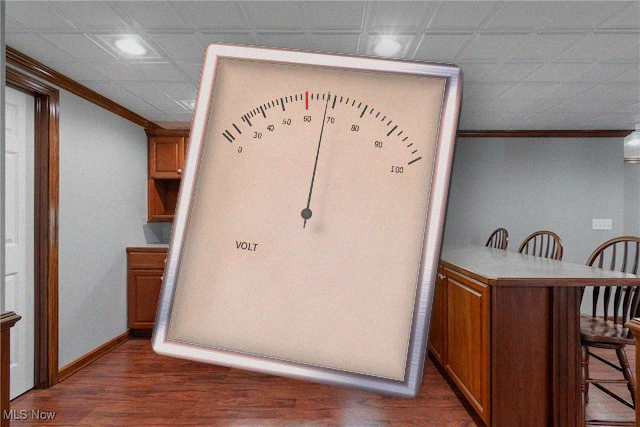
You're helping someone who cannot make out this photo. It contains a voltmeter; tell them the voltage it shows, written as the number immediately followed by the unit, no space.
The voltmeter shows 68V
